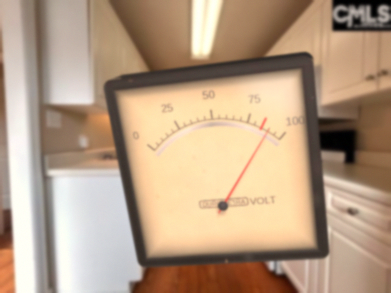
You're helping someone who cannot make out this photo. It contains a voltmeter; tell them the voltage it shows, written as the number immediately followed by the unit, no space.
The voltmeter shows 90V
